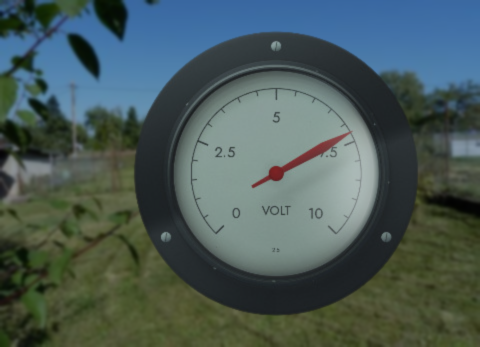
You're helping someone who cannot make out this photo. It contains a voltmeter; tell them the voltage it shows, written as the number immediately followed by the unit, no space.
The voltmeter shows 7.25V
